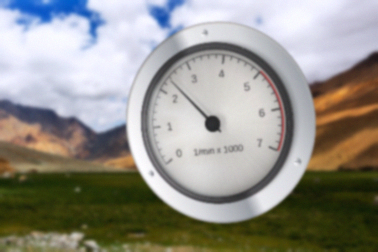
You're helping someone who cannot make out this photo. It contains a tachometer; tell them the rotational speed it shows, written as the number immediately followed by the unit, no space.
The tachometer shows 2400rpm
